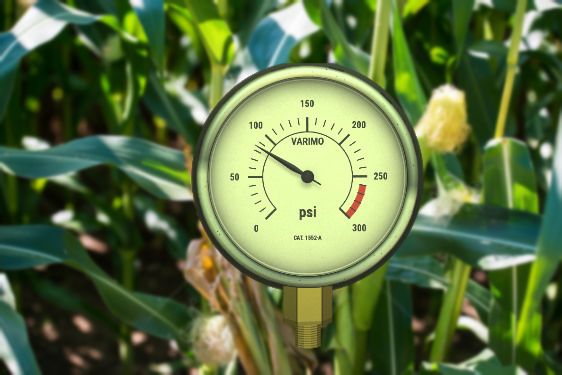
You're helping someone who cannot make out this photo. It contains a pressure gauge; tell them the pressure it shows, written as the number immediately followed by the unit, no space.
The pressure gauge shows 85psi
